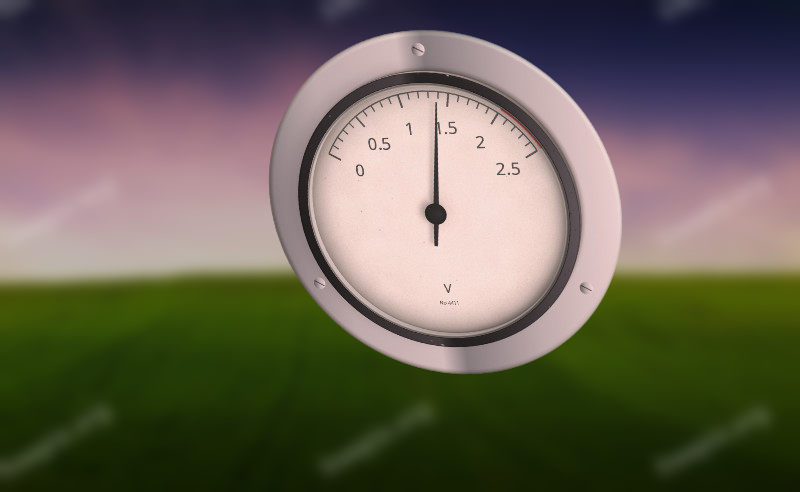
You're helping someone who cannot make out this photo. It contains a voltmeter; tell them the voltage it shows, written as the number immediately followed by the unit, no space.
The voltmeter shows 1.4V
